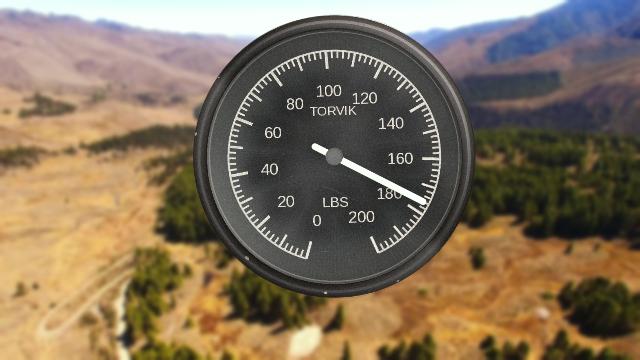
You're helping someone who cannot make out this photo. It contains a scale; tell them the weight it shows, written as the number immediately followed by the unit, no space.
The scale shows 176lb
